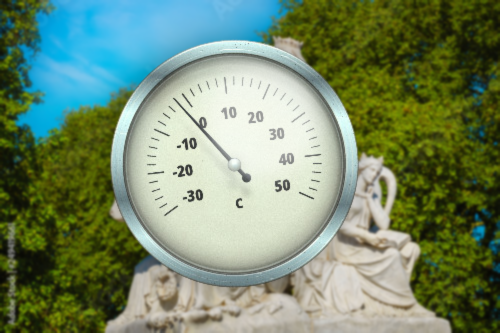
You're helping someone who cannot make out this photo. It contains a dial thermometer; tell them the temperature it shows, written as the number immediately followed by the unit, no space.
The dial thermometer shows -2°C
